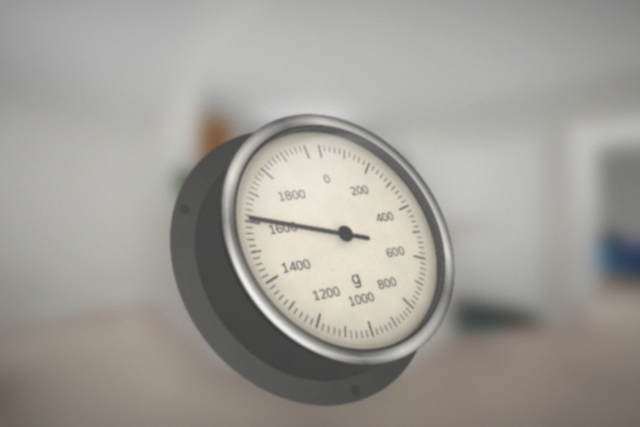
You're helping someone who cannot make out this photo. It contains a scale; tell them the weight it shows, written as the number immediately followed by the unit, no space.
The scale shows 1600g
